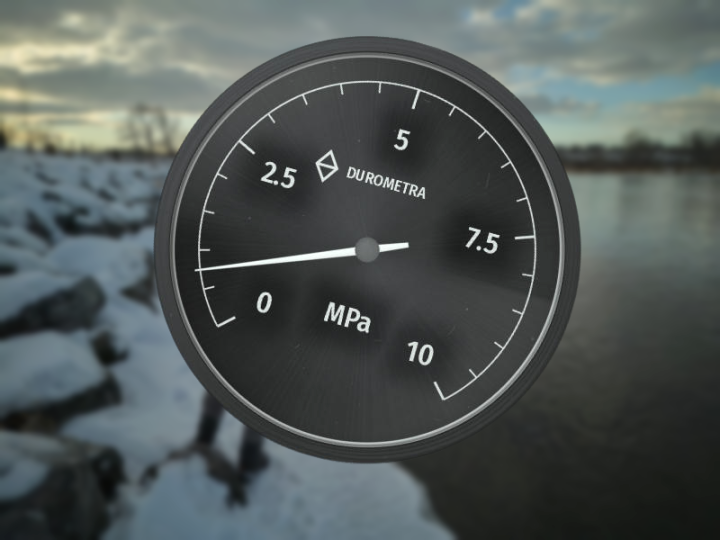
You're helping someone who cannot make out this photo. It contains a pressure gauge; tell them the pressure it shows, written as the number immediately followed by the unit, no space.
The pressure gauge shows 0.75MPa
